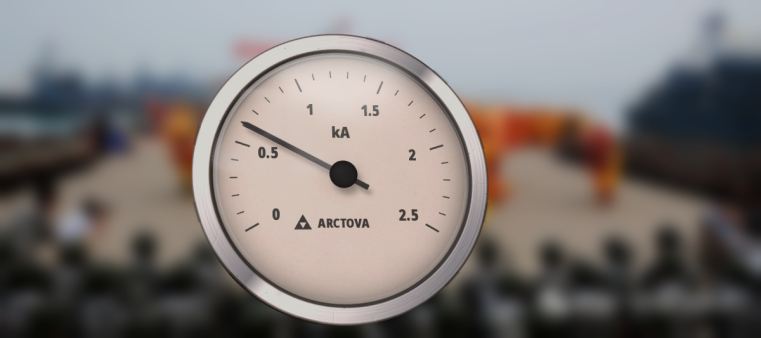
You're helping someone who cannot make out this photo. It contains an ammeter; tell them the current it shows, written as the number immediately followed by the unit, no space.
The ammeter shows 0.6kA
